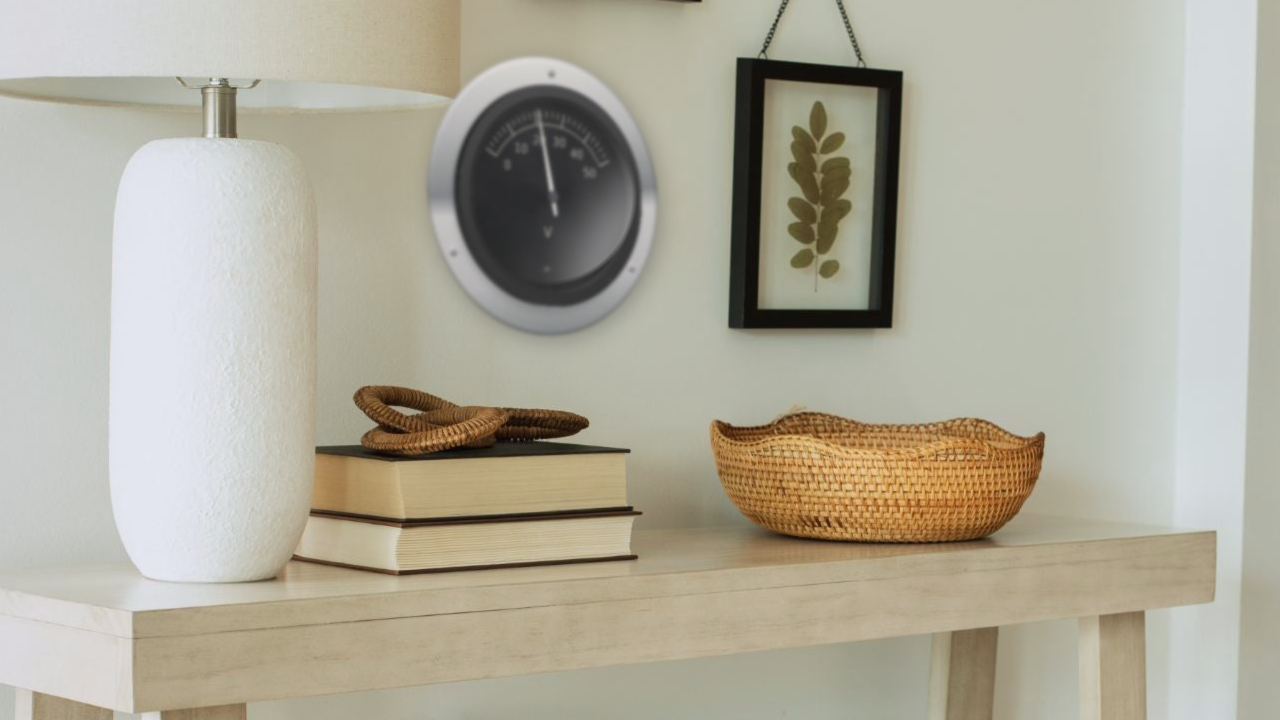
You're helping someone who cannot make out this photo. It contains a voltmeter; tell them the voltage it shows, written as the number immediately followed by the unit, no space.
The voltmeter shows 20V
